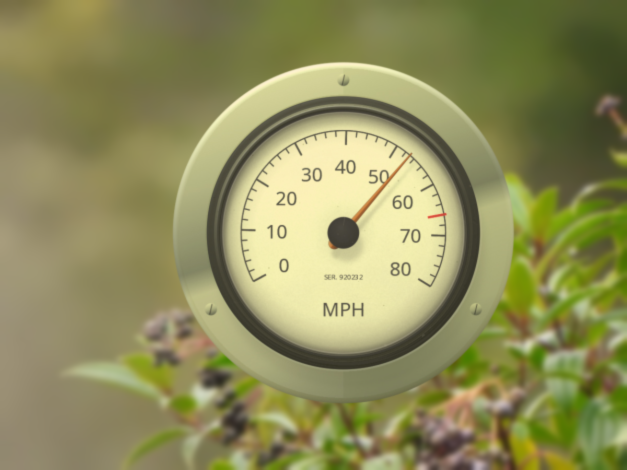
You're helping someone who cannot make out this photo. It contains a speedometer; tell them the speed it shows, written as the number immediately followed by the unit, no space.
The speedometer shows 53mph
